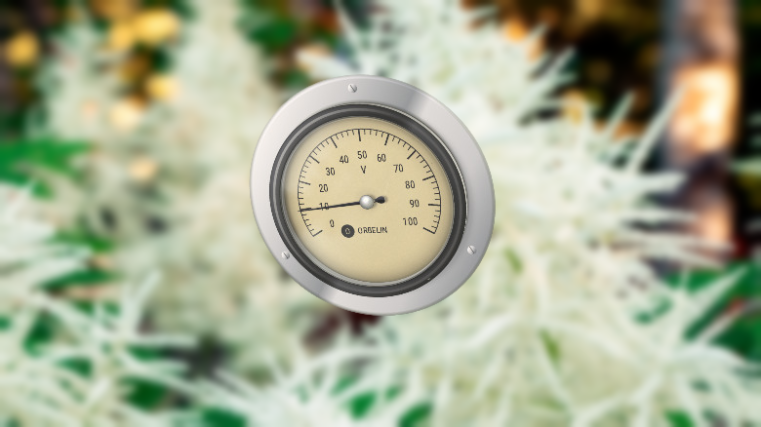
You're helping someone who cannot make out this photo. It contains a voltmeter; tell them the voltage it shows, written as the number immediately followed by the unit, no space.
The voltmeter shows 10V
